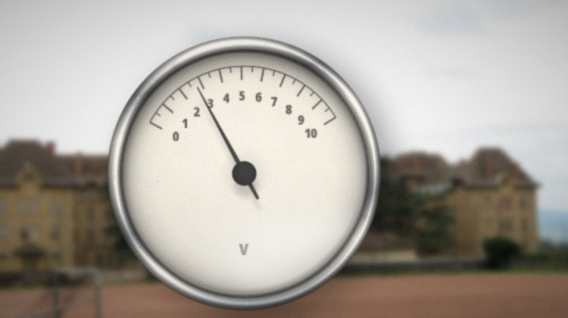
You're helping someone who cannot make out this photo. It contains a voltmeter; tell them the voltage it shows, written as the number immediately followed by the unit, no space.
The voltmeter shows 2.75V
